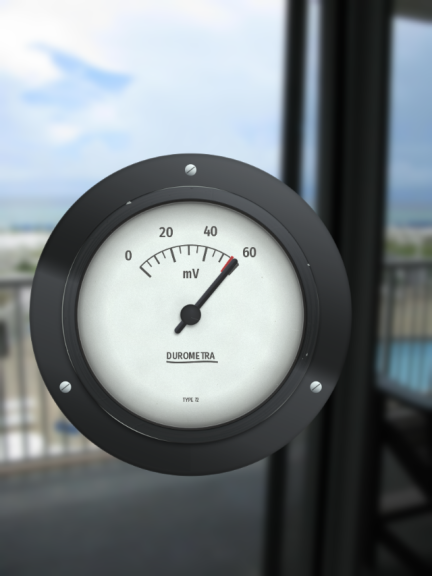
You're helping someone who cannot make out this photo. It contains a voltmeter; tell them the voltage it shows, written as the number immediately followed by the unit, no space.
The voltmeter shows 57.5mV
